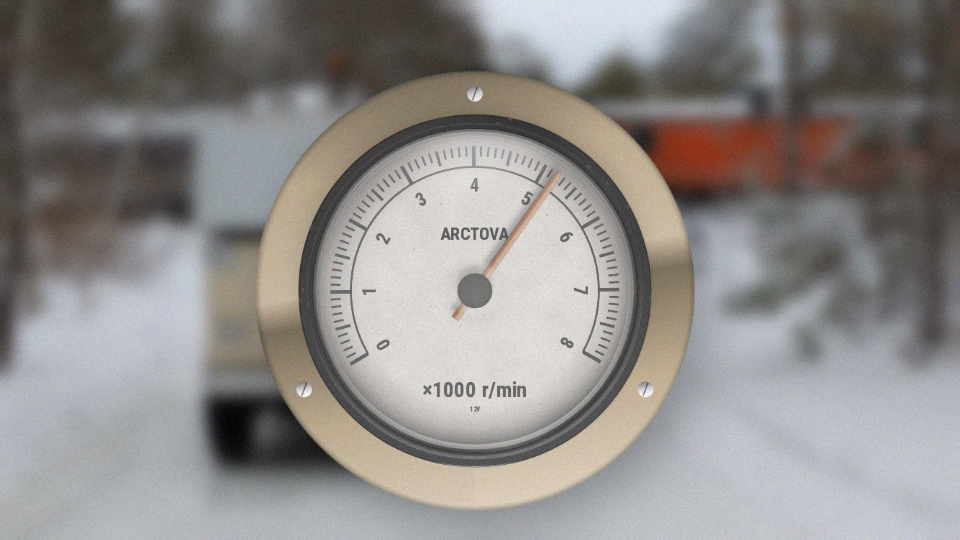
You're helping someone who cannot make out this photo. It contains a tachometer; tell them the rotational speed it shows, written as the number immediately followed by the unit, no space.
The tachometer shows 5200rpm
